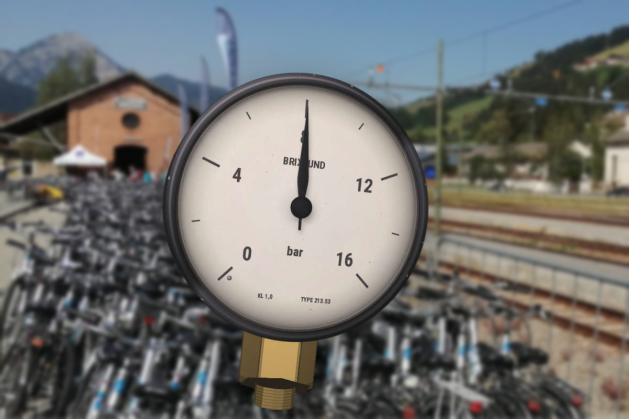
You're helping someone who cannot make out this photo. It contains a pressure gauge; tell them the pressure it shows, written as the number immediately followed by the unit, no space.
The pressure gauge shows 8bar
